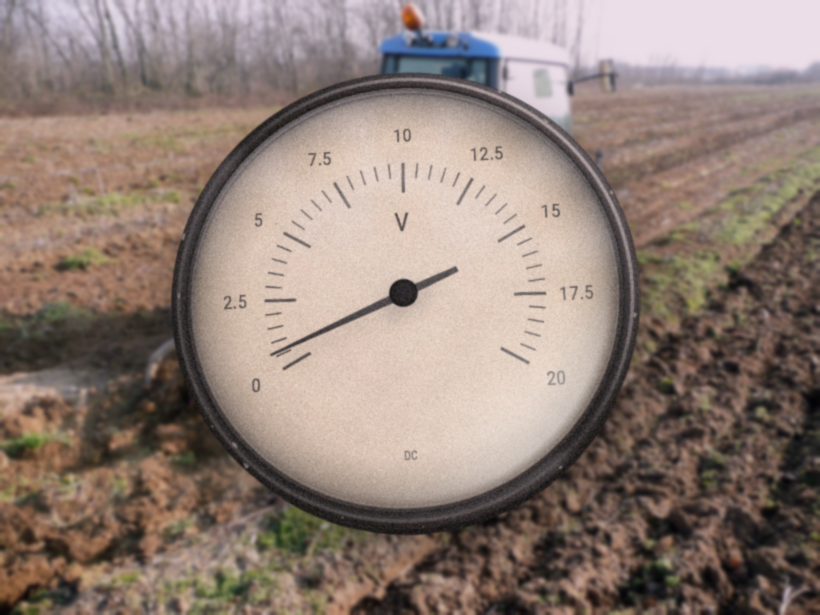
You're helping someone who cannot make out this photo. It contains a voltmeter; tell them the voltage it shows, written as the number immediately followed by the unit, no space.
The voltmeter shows 0.5V
